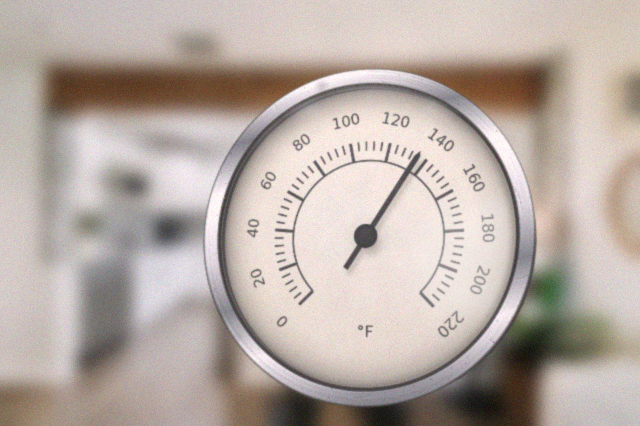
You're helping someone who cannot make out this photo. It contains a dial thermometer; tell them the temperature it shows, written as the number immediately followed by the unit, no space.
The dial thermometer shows 136°F
